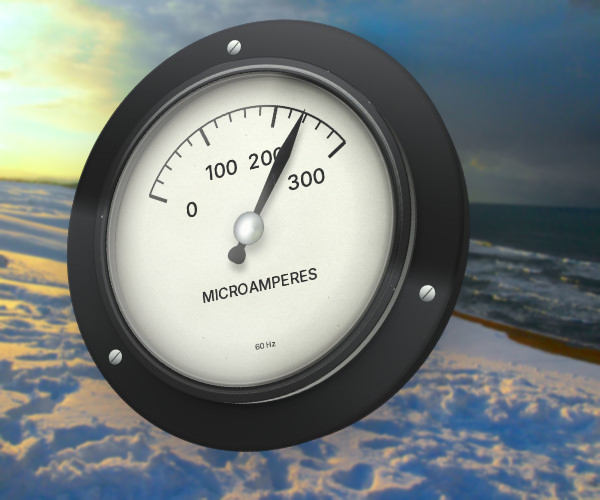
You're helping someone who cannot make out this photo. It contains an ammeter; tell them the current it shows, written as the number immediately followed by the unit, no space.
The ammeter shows 240µA
